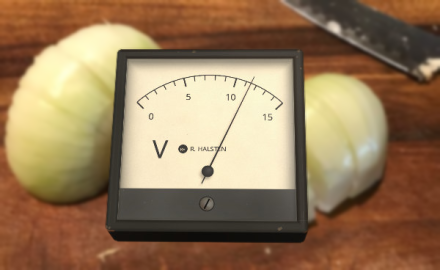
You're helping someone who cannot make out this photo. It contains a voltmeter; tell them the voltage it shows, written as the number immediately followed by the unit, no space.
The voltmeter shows 11.5V
